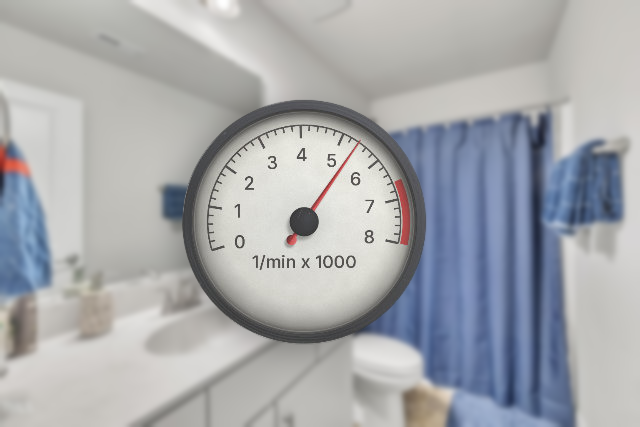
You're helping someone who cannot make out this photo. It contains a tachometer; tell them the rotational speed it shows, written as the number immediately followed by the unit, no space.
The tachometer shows 5400rpm
